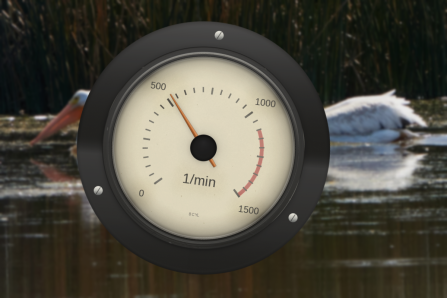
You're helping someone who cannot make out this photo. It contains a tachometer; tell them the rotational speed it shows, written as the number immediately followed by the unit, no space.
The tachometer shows 525rpm
